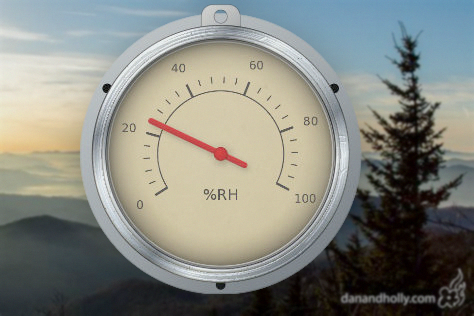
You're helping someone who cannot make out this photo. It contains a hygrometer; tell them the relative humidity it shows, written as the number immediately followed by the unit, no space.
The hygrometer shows 24%
